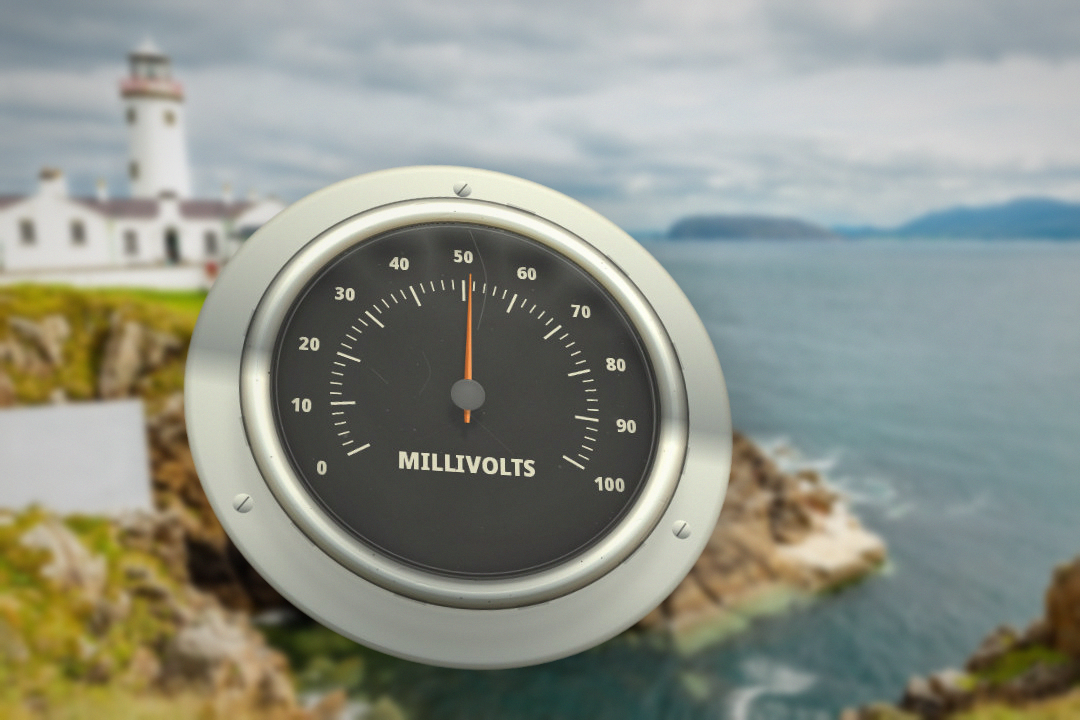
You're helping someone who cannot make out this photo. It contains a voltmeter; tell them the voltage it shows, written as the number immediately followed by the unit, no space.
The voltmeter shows 51mV
